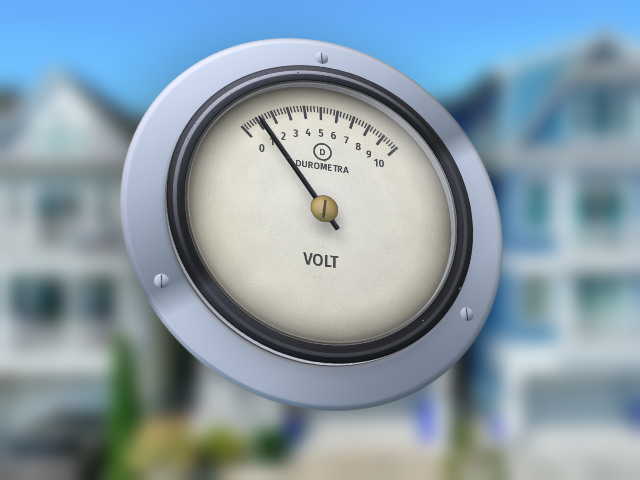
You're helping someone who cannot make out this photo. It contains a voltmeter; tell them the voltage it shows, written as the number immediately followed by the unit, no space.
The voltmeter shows 1V
